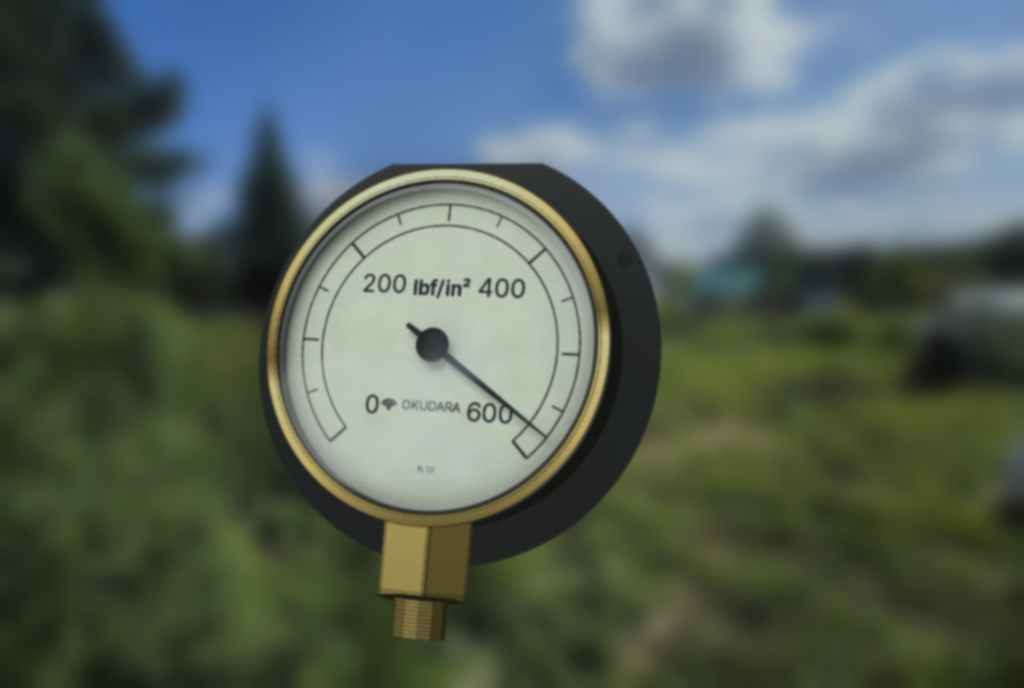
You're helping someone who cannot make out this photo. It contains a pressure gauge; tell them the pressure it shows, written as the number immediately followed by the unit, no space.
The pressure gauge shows 575psi
